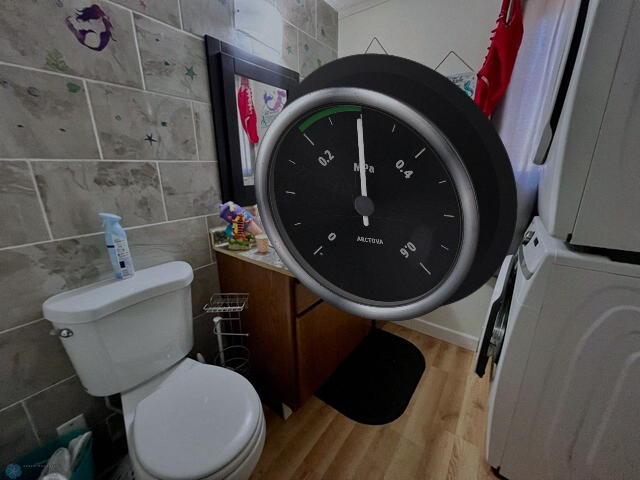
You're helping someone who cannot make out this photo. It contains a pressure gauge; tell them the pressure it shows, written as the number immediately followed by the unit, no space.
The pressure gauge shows 0.3MPa
